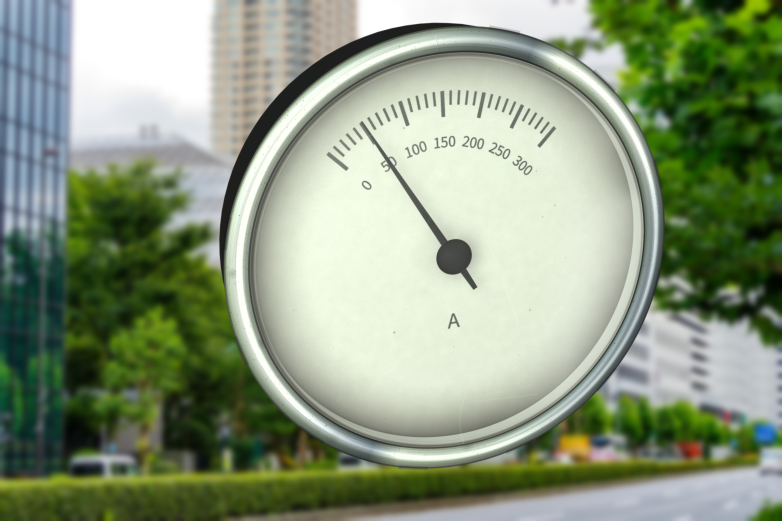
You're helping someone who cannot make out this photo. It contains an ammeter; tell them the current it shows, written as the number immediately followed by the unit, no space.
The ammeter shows 50A
